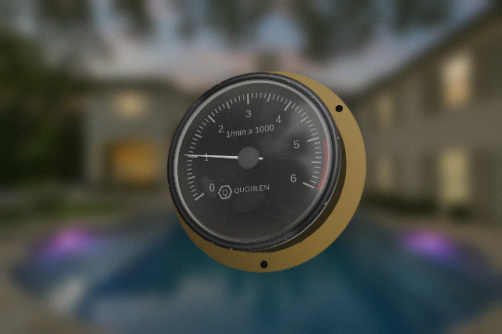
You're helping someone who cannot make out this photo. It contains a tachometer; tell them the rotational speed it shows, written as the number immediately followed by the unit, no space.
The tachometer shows 1000rpm
